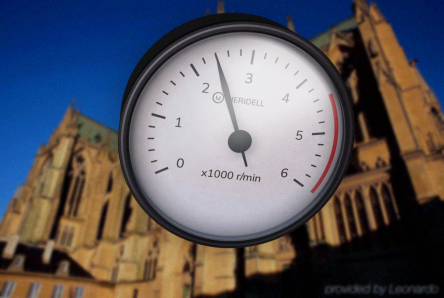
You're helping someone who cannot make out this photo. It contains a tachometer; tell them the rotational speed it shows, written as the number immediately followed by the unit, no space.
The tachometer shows 2400rpm
